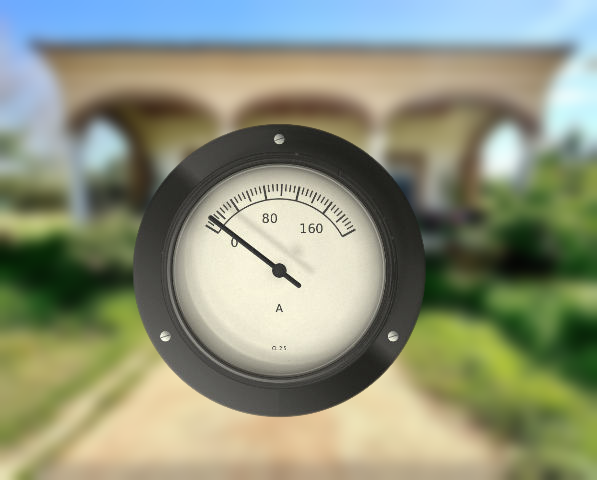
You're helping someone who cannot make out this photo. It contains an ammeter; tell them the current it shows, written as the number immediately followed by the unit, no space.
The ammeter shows 10A
